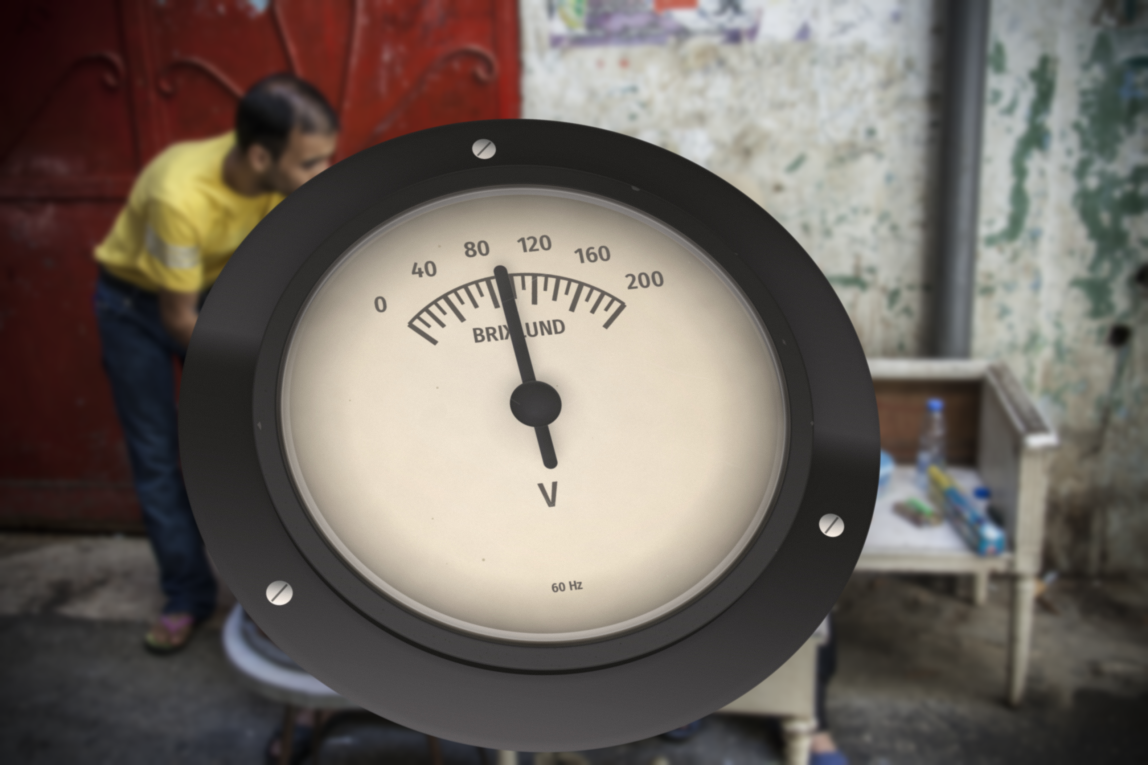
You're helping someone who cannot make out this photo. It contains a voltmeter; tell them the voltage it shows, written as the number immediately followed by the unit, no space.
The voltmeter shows 90V
